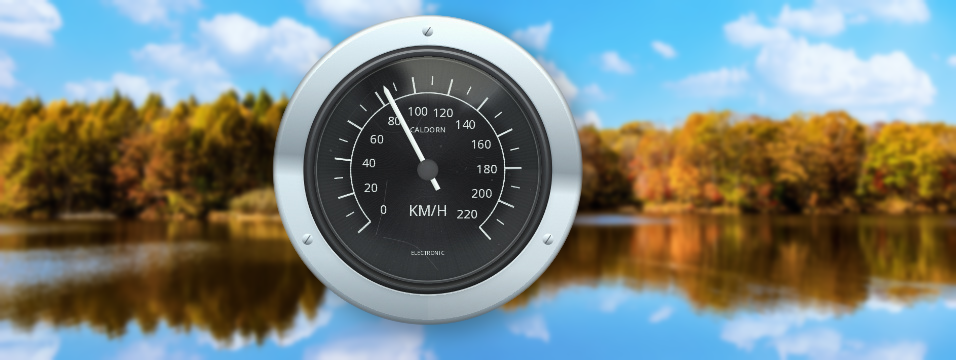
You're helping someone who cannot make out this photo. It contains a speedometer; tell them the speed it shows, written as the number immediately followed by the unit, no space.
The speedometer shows 85km/h
